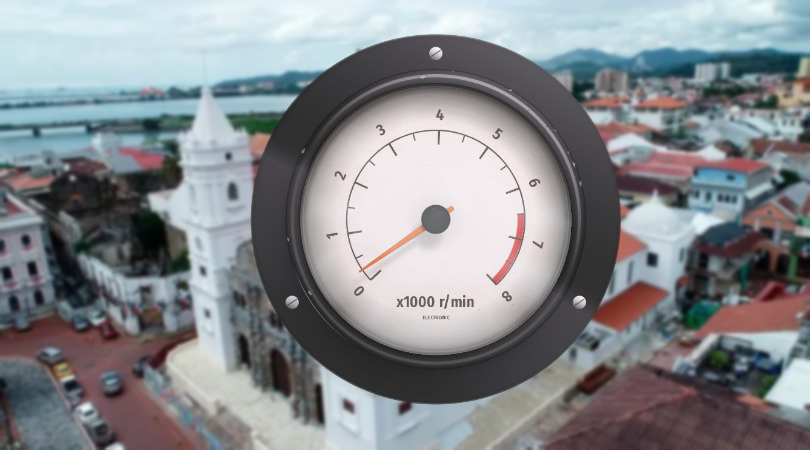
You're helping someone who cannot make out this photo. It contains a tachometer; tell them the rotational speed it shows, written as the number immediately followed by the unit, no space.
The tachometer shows 250rpm
